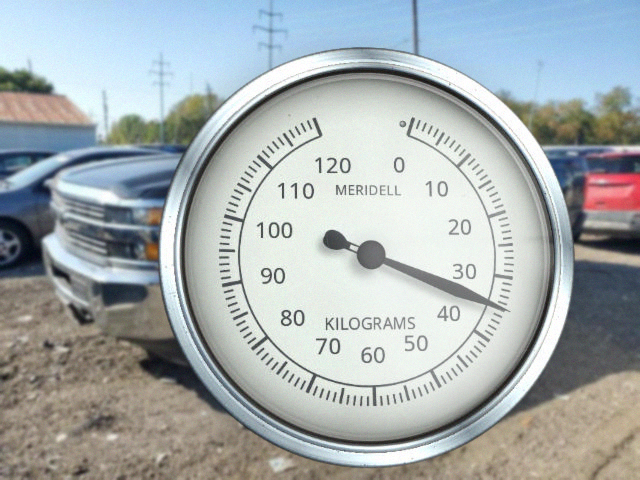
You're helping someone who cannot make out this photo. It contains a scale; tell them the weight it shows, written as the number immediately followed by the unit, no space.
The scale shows 35kg
